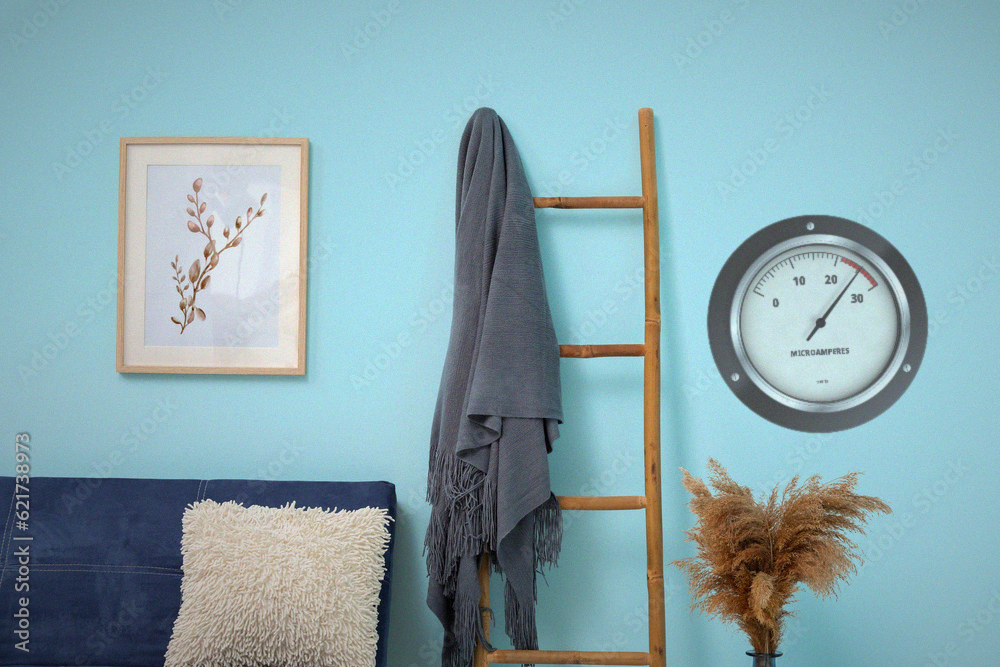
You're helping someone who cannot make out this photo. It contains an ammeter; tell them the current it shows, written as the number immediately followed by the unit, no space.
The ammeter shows 25µA
